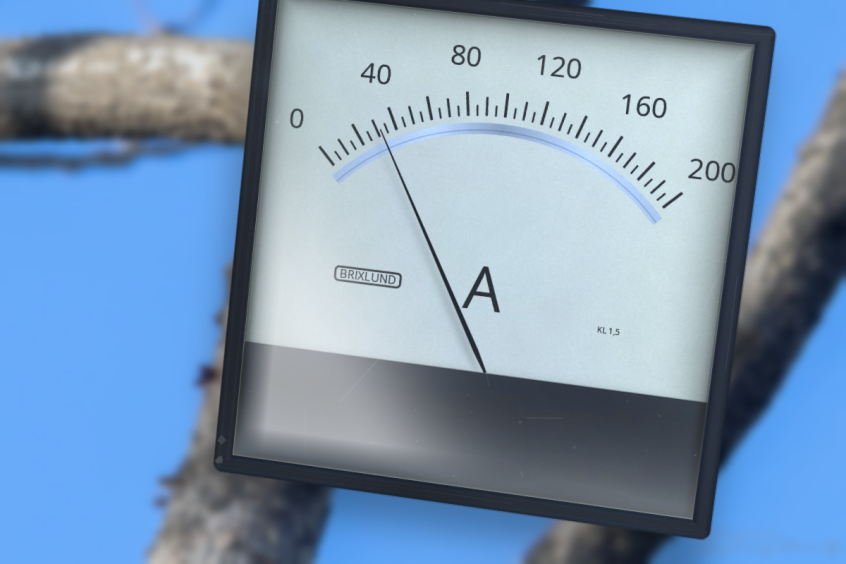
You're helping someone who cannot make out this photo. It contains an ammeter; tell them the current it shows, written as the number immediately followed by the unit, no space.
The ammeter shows 32.5A
